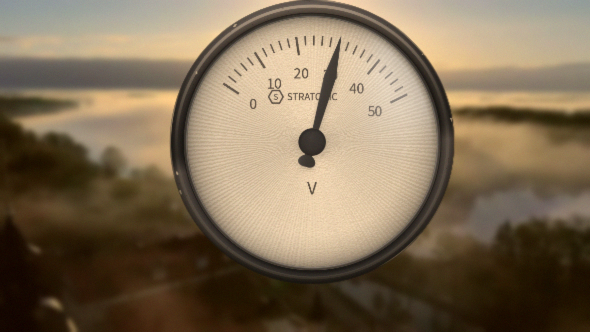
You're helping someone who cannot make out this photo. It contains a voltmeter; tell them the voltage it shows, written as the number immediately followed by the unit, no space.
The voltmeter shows 30V
